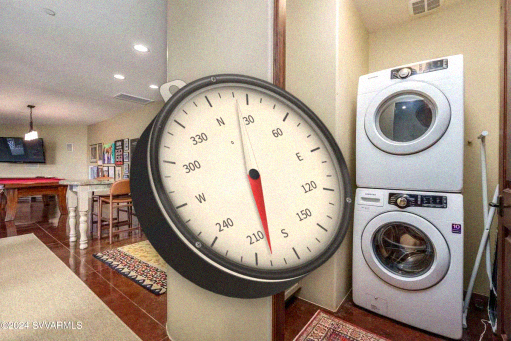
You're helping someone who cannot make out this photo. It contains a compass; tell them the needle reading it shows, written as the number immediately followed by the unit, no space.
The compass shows 200°
